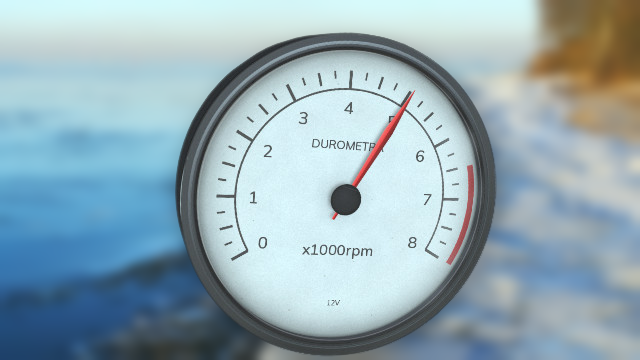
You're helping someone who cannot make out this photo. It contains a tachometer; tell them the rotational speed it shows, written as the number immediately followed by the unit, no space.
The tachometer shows 5000rpm
